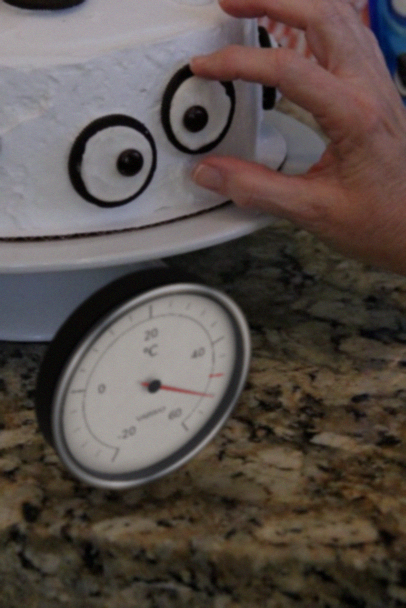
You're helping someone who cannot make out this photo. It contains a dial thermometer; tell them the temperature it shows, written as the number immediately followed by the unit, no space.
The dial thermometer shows 52°C
